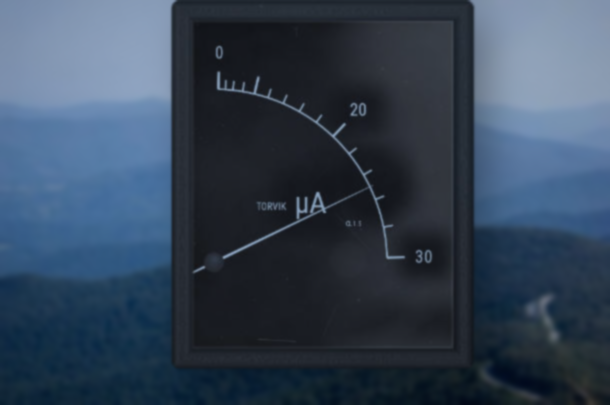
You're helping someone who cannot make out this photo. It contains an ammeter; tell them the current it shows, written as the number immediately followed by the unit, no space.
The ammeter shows 25µA
